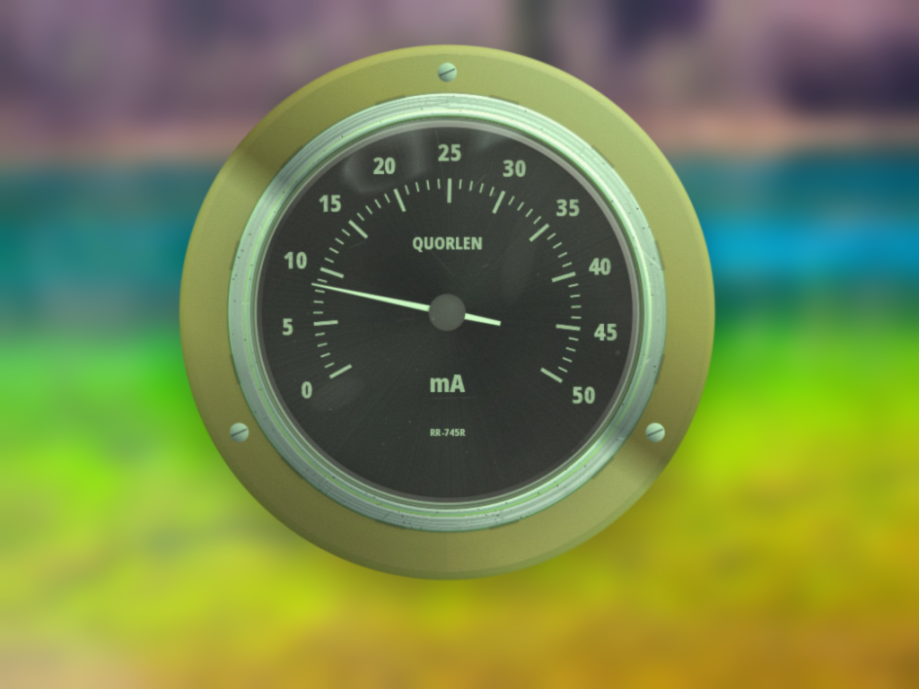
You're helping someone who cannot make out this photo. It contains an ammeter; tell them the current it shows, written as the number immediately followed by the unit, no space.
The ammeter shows 8.5mA
